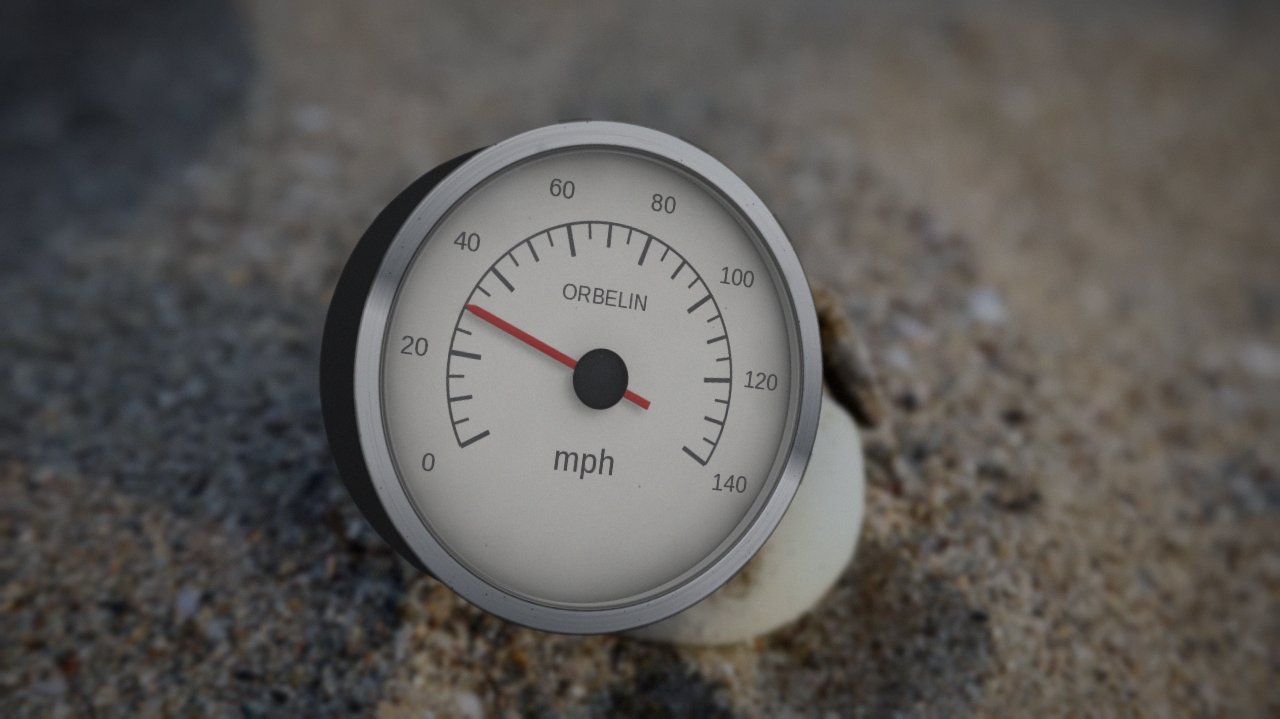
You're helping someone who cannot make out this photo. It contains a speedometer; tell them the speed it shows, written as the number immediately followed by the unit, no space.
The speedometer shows 30mph
